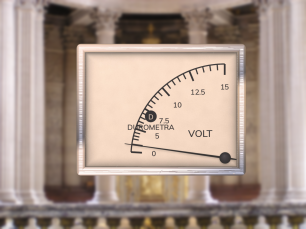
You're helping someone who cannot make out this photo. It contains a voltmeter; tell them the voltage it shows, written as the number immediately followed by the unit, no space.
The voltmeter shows 2.5V
